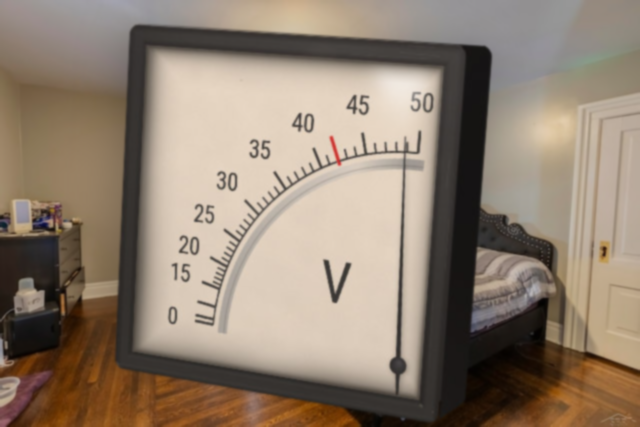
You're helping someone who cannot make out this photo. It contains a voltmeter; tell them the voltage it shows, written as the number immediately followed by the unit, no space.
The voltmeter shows 49V
